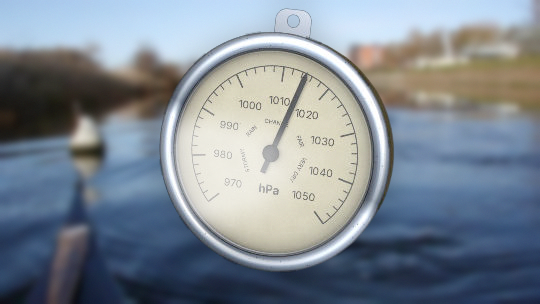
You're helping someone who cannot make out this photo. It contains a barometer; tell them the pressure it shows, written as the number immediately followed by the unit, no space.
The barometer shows 1015hPa
